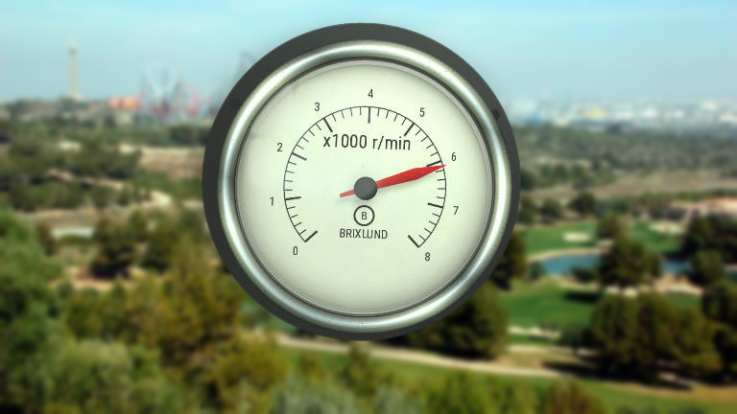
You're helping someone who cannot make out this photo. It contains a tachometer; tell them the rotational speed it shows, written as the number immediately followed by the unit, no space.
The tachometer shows 6100rpm
